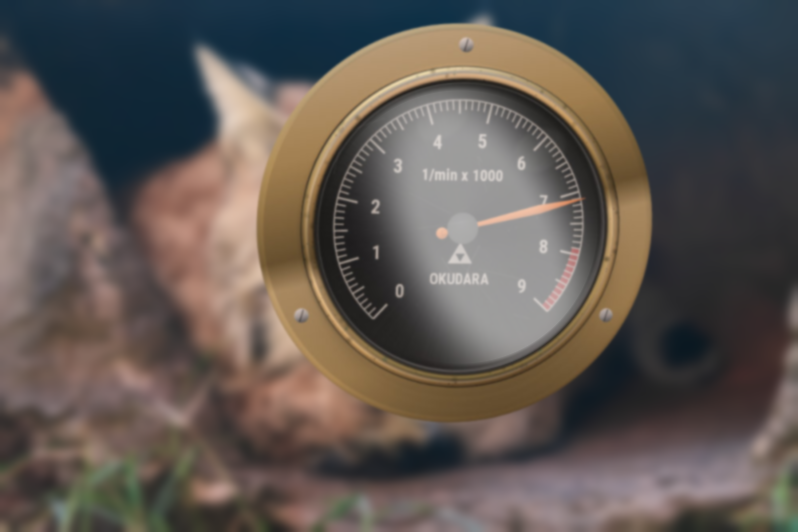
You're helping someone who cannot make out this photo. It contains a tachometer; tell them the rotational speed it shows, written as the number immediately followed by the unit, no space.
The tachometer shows 7100rpm
